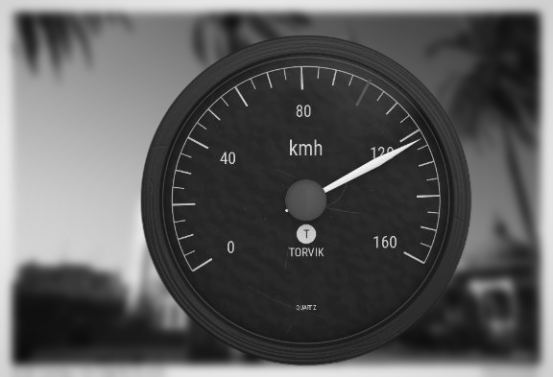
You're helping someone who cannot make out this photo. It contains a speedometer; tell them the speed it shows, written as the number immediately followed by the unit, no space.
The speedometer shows 122.5km/h
